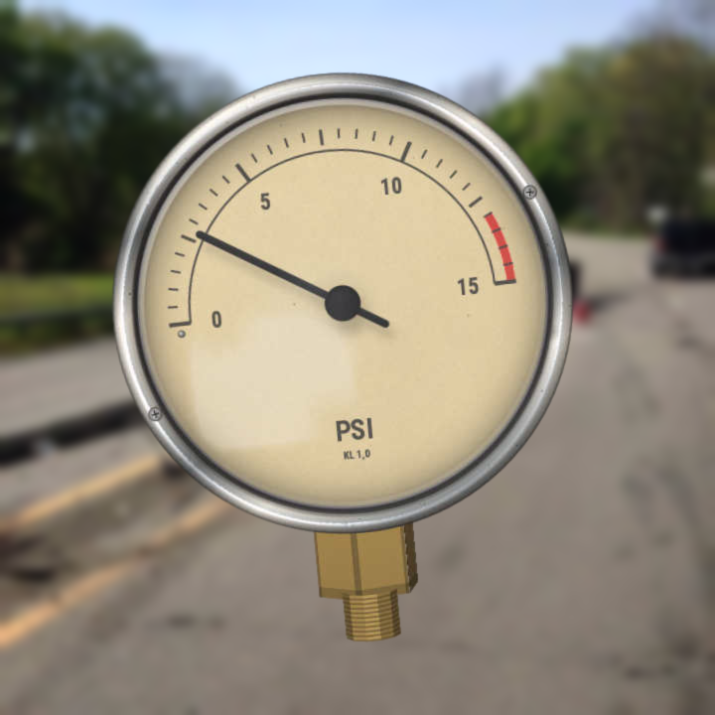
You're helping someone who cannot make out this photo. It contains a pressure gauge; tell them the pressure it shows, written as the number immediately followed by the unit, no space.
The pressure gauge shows 2.75psi
